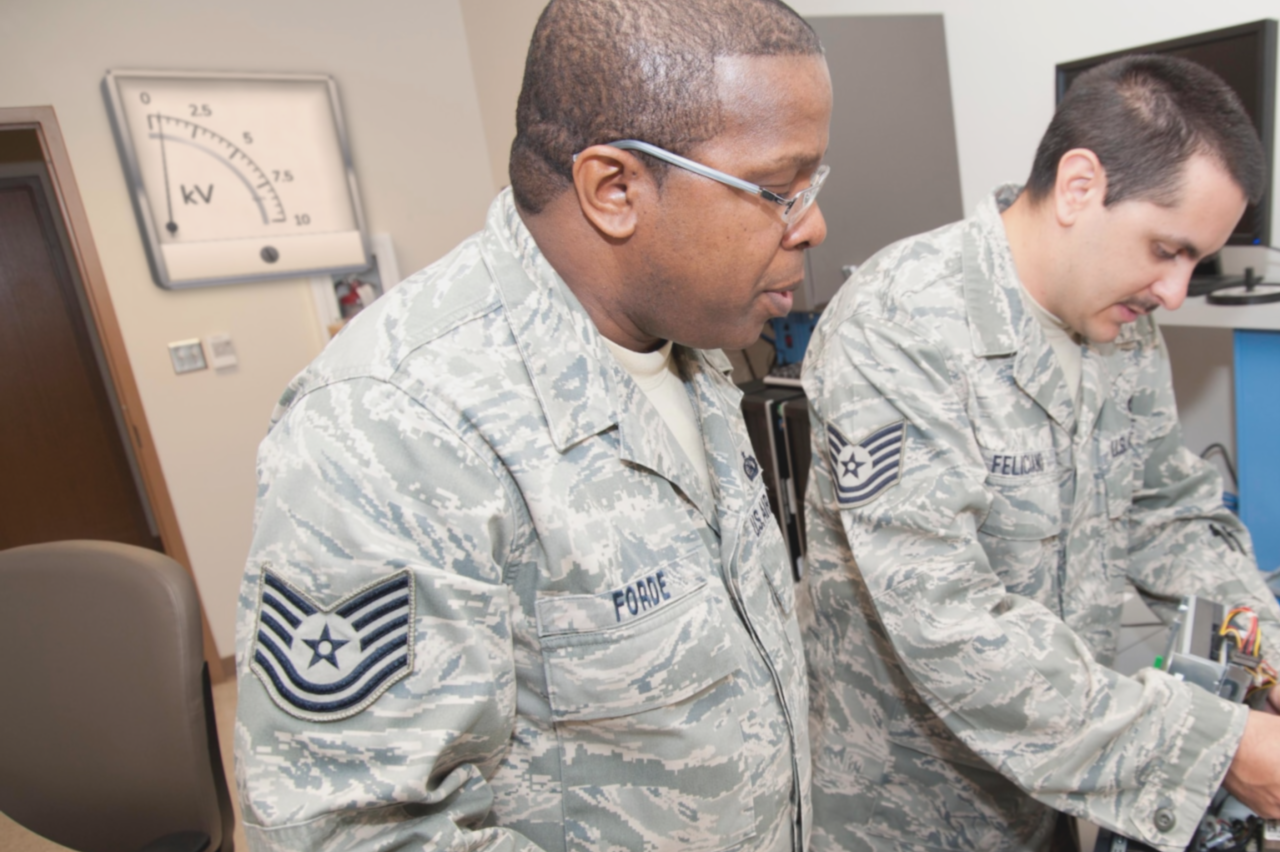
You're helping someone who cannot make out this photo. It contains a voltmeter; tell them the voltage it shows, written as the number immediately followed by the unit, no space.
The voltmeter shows 0.5kV
